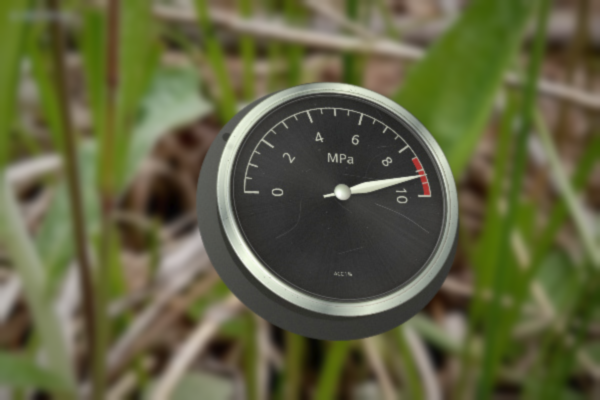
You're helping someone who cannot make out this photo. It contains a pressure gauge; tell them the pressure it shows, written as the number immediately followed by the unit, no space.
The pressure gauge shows 9.25MPa
